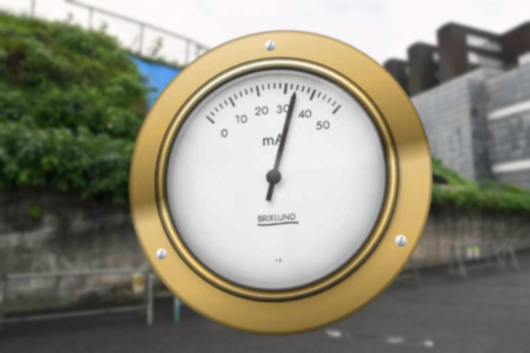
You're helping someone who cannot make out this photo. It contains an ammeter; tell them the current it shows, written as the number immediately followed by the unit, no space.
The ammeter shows 34mA
